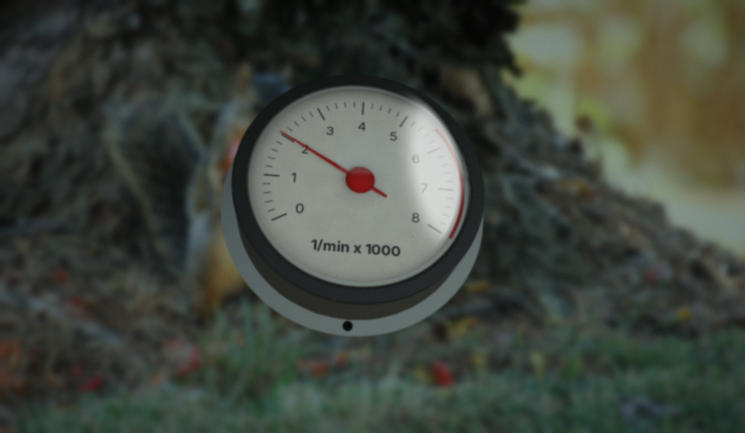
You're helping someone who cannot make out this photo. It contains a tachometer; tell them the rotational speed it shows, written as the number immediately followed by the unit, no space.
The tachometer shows 2000rpm
